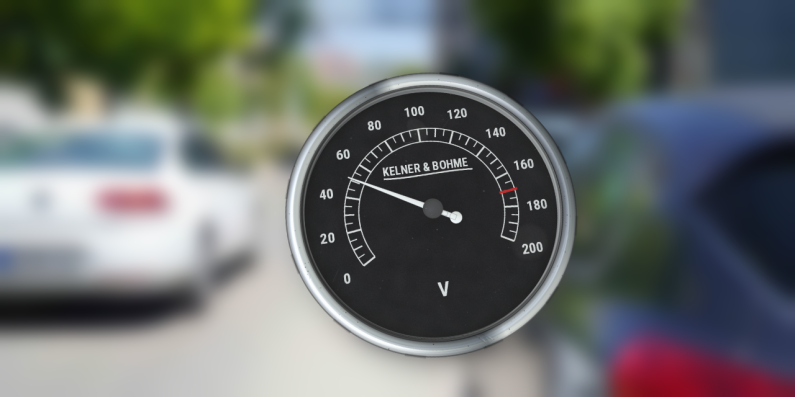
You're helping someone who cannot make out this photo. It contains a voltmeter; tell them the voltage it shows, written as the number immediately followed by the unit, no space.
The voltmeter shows 50V
